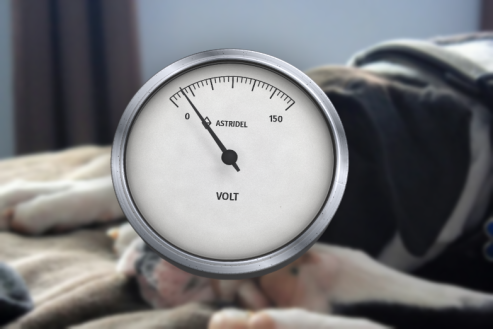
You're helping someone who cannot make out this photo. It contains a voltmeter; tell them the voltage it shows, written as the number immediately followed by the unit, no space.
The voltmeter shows 15V
